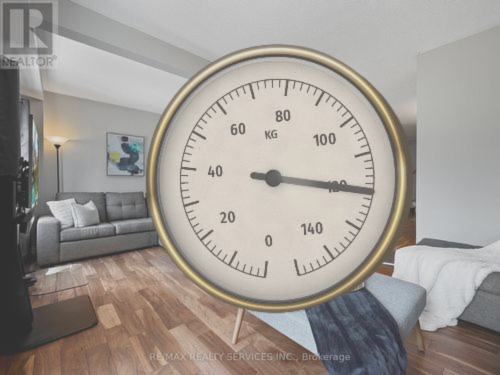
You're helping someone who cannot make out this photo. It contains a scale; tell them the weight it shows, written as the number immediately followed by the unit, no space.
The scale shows 120kg
